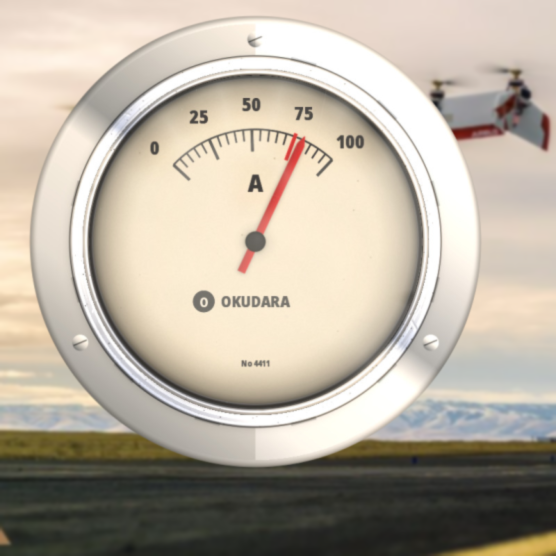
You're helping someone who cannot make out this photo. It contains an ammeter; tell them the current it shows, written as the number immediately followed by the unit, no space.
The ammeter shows 80A
